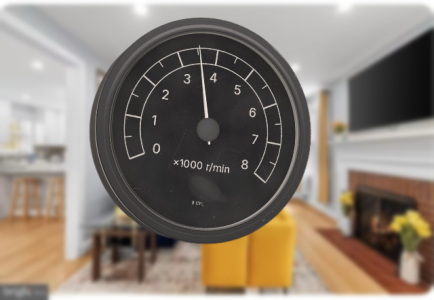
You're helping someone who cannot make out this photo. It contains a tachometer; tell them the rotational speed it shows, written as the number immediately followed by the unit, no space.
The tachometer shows 3500rpm
